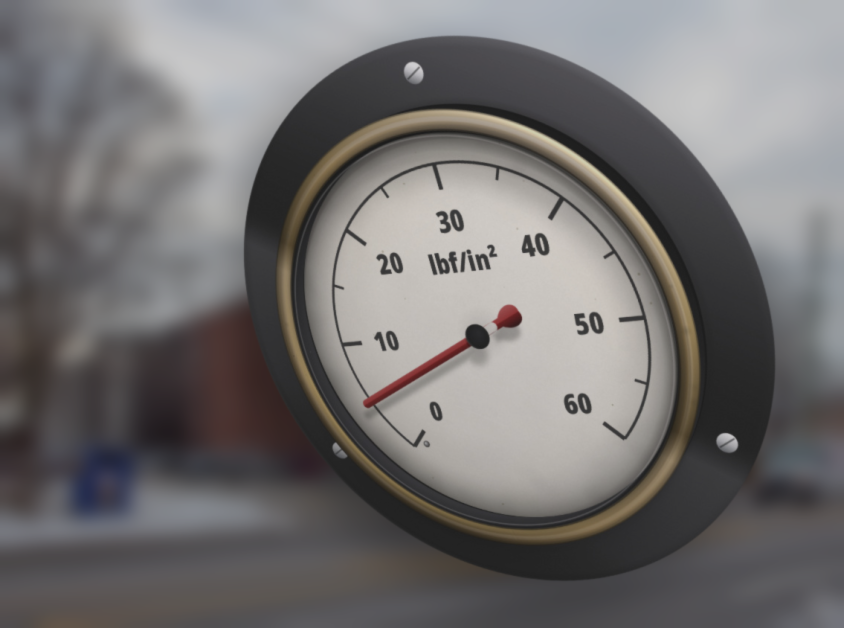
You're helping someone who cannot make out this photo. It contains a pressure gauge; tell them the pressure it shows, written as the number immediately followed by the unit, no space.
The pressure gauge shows 5psi
